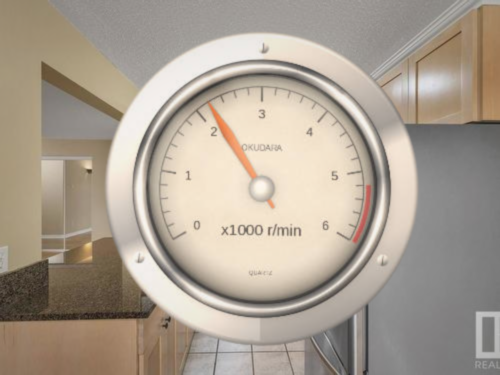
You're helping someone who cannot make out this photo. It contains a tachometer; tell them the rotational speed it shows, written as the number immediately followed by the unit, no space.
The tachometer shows 2200rpm
